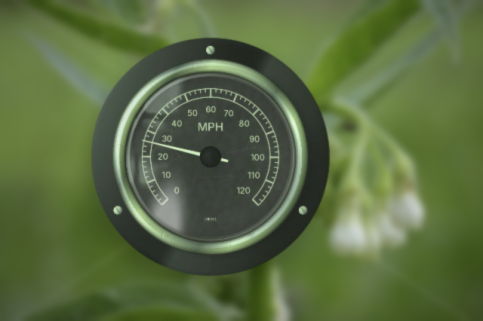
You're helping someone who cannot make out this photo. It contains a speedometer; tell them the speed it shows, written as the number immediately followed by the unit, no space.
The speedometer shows 26mph
